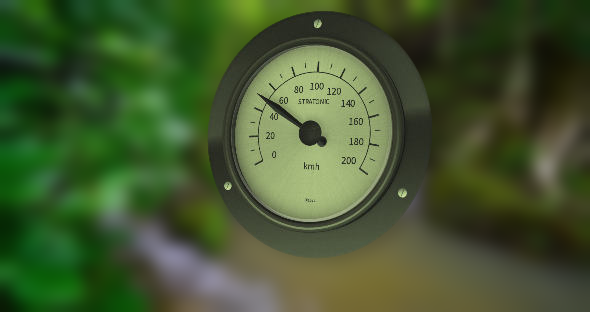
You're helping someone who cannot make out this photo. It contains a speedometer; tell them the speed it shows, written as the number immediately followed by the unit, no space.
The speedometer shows 50km/h
